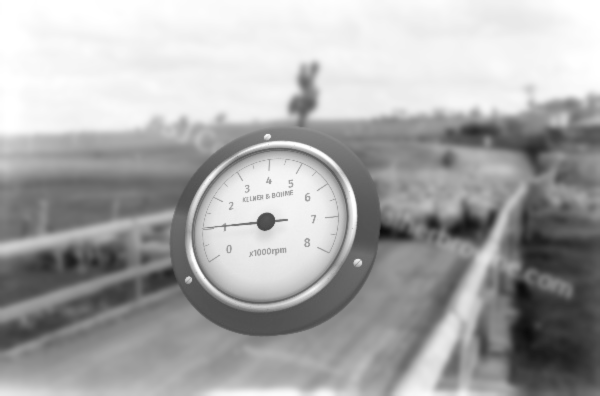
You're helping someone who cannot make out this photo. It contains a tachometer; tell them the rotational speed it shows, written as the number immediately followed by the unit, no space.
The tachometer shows 1000rpm
